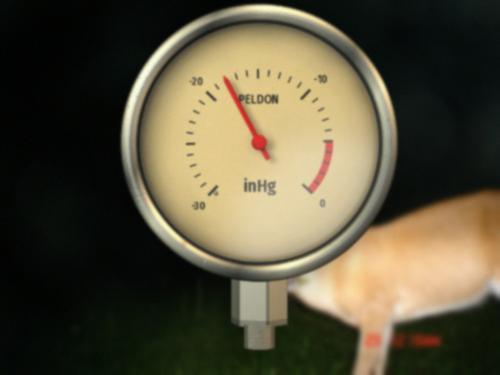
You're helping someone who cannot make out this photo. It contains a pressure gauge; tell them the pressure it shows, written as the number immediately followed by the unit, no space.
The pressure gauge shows -18inHg
